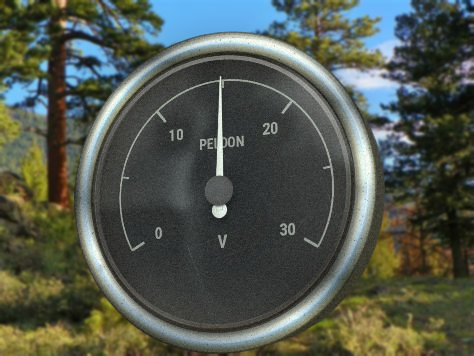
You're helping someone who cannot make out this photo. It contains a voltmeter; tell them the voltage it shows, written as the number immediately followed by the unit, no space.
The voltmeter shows 15V
